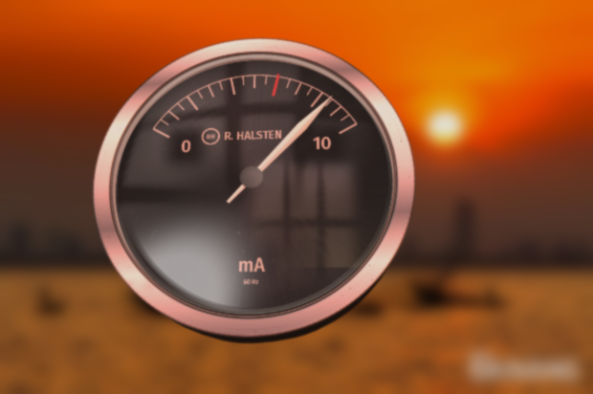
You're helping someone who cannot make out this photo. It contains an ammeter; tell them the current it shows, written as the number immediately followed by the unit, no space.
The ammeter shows 8.5mA
